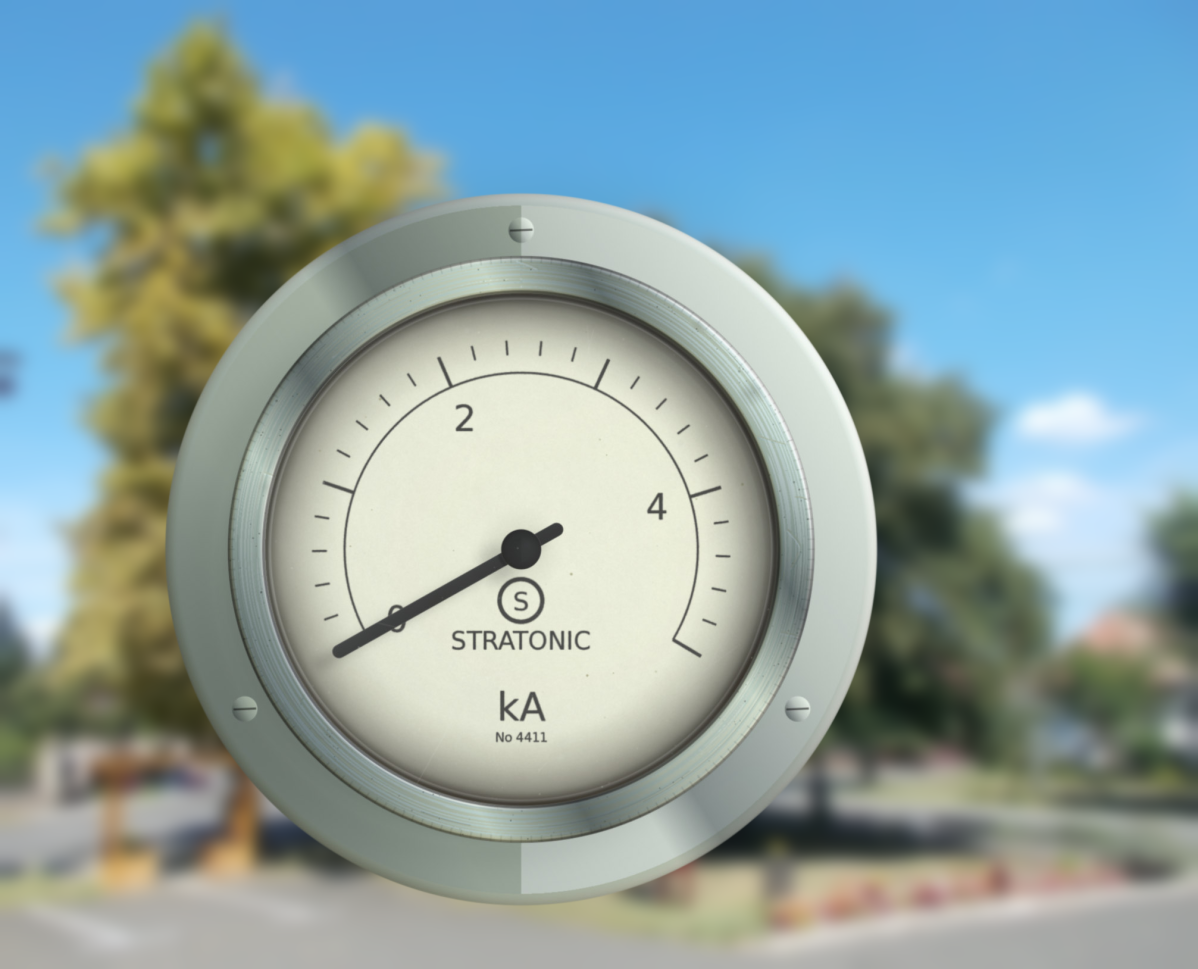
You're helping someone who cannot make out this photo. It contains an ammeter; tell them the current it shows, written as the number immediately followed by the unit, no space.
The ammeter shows 0kA
